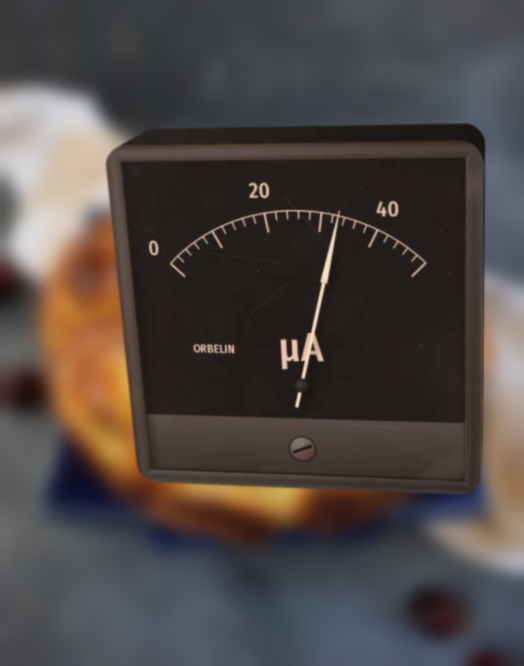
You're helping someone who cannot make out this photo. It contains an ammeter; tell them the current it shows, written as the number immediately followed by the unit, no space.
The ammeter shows 33µA
